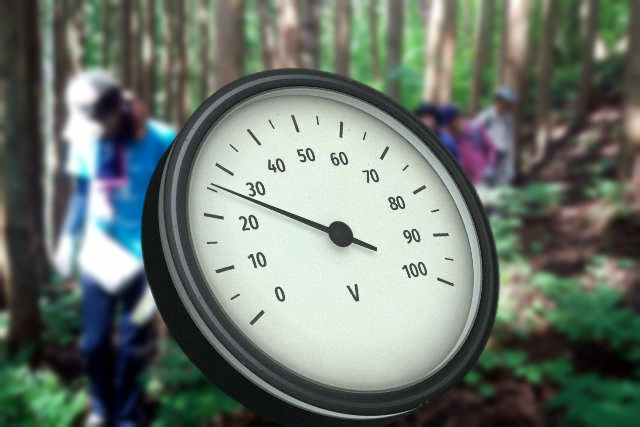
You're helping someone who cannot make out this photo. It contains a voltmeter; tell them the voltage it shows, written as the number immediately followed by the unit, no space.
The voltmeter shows 25V
